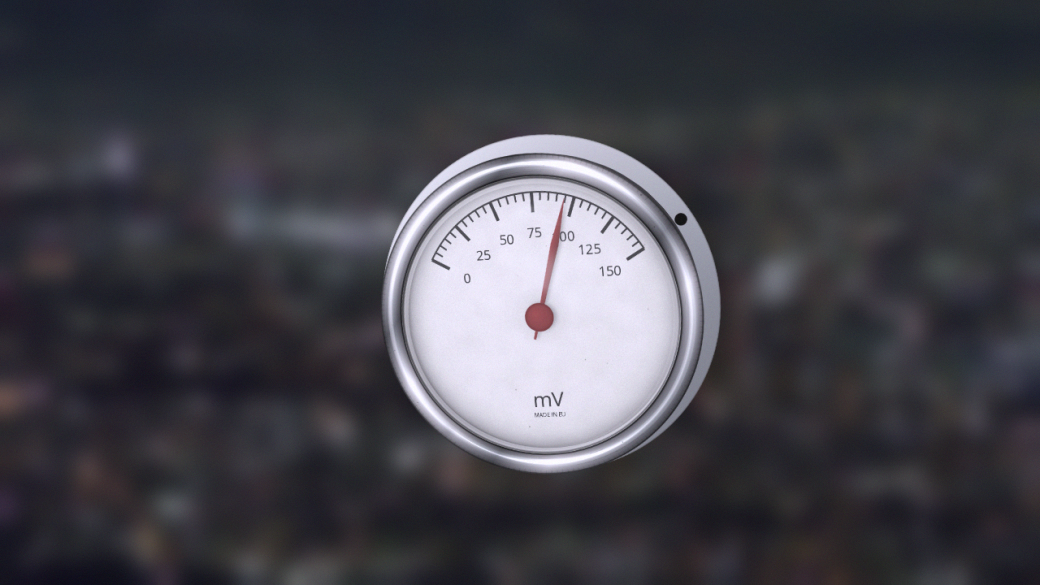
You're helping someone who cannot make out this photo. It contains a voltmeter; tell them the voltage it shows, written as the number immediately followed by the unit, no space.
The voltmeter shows 95mV
